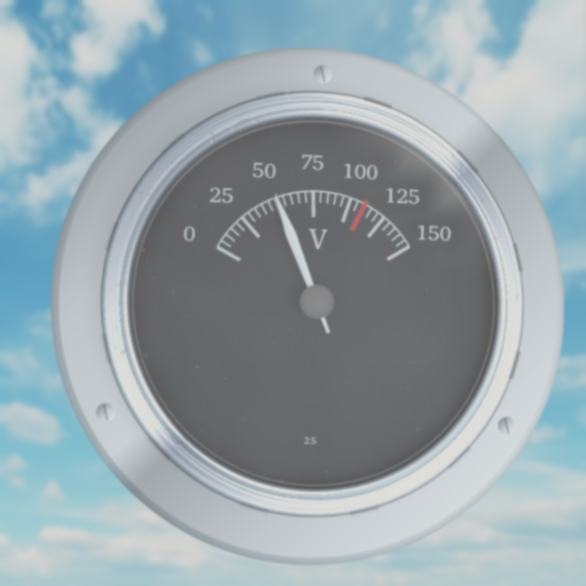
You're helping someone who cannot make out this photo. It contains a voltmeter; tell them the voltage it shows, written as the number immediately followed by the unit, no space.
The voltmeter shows 50V
